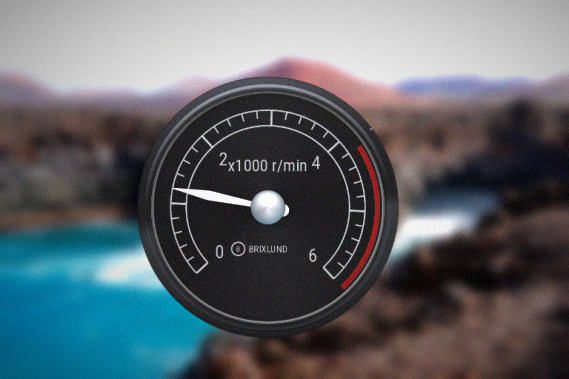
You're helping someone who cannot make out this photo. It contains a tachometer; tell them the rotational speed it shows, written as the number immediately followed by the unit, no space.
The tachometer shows 1200rpm
